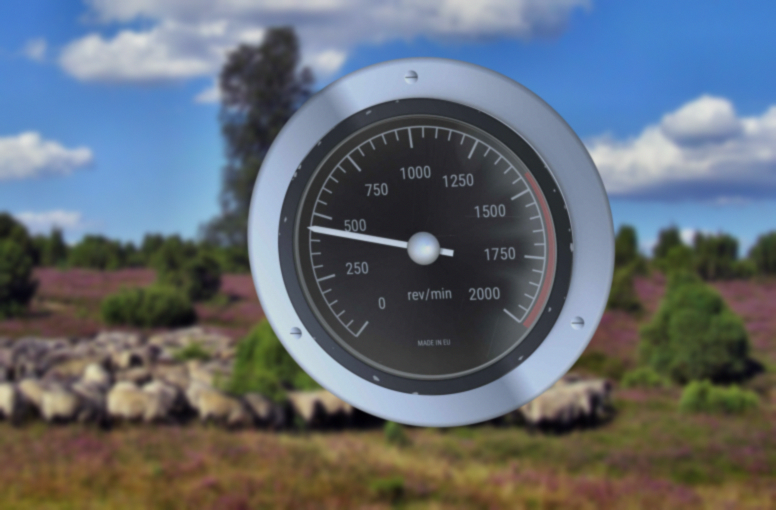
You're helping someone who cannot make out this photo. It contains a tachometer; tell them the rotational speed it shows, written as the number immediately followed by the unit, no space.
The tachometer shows 450rpm
